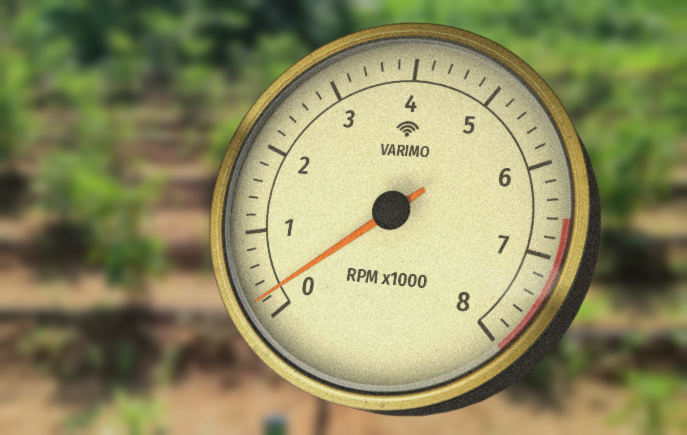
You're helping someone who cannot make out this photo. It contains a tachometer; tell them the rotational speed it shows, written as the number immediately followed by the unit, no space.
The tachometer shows 200rpm
